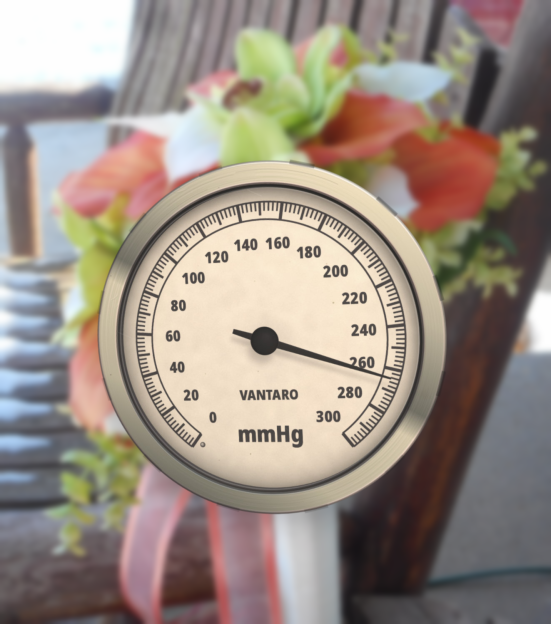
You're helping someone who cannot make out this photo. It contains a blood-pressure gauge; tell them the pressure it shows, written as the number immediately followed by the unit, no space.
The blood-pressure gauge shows 264mmHg
